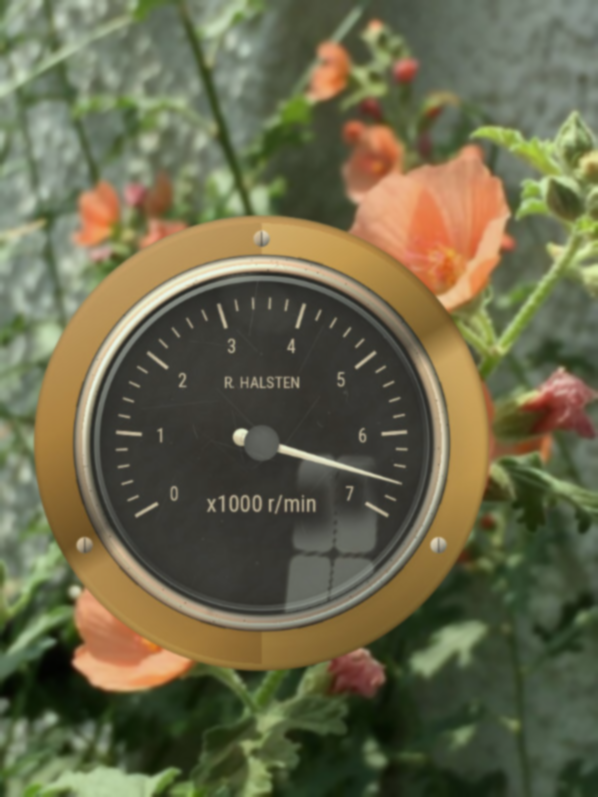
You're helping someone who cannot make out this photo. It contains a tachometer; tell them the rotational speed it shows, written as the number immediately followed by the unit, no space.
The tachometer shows 6600rpm
